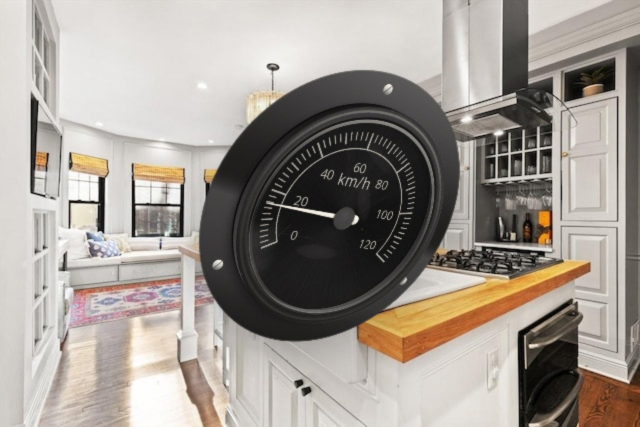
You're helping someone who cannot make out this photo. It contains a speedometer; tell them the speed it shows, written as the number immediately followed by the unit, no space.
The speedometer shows 16km/h
